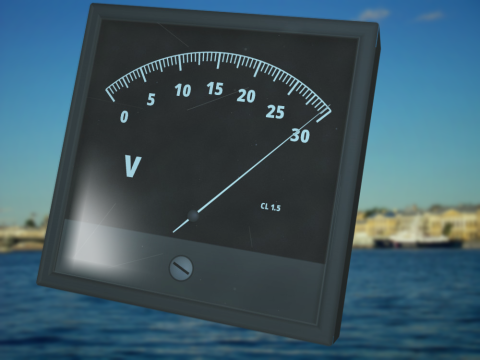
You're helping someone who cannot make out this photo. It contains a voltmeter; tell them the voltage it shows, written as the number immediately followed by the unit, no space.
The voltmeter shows 29.5V
